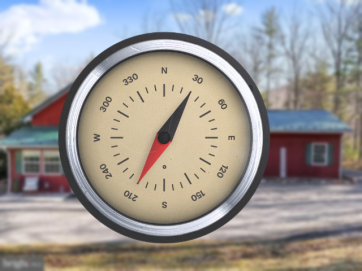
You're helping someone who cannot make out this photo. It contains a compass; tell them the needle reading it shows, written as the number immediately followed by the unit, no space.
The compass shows 210°
